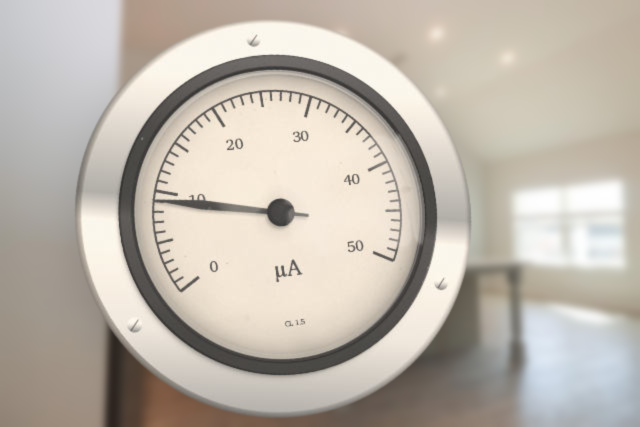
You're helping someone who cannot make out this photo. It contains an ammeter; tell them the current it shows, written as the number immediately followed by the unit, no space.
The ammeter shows 9µA
